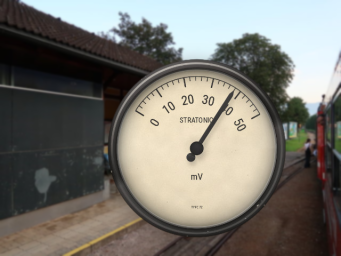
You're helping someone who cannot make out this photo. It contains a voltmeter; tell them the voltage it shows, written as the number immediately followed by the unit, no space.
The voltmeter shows 38mV
